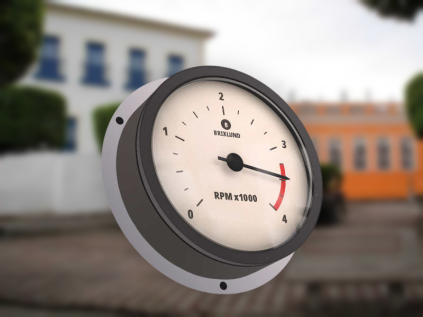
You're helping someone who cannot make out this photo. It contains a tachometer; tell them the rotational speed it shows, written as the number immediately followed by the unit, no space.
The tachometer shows 3500rpm
